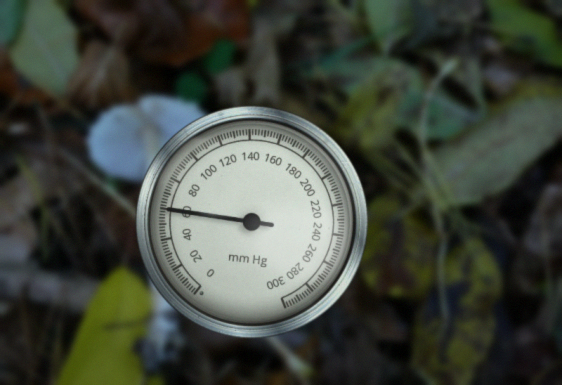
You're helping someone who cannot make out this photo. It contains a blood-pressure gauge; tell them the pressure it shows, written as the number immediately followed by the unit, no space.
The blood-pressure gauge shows 60mmHg
